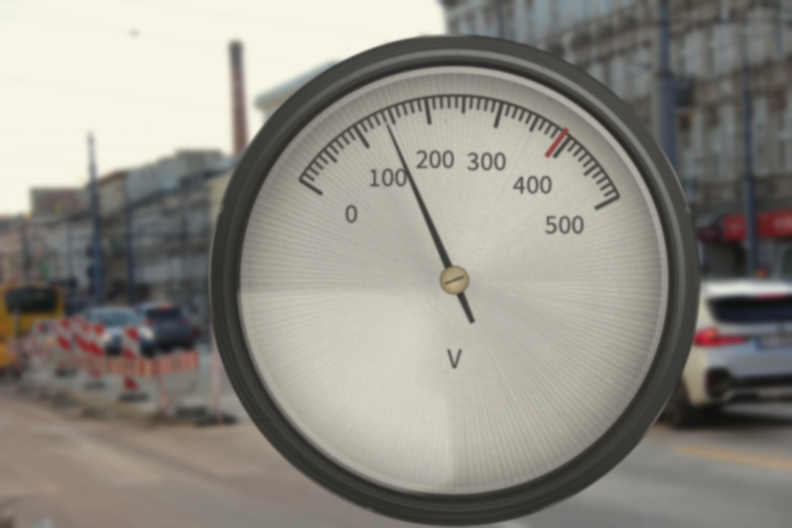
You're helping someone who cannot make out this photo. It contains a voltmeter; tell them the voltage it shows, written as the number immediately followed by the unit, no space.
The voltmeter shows 140V
